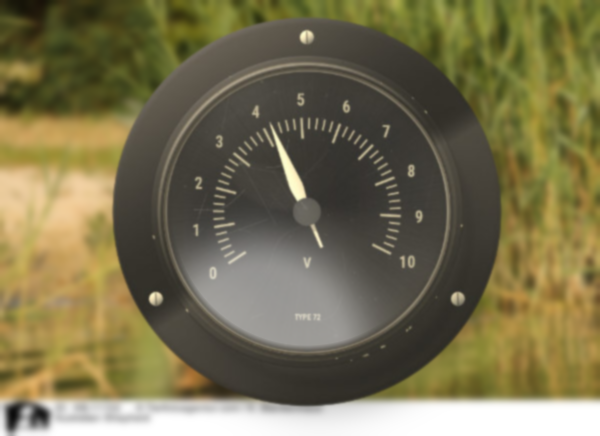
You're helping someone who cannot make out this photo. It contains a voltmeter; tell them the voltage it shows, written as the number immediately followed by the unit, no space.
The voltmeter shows 4.2V
